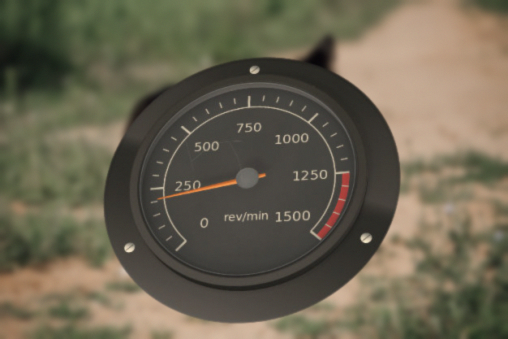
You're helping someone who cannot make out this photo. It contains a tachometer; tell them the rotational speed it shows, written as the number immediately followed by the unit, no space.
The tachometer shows 200rpm
